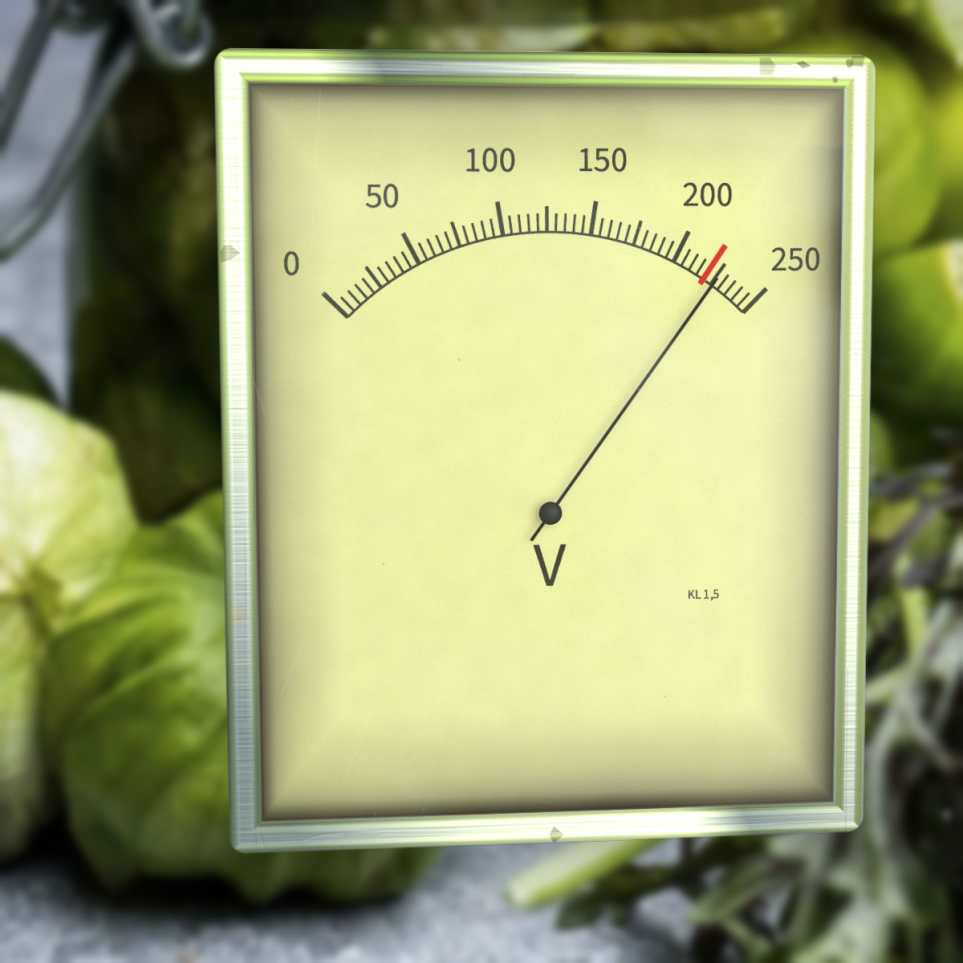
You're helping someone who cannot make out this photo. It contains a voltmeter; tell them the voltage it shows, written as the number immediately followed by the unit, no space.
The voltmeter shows 225V
